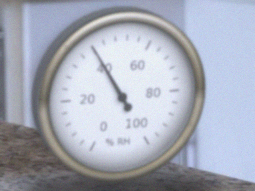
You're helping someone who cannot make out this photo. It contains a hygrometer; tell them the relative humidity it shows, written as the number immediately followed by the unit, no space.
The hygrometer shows 40%
